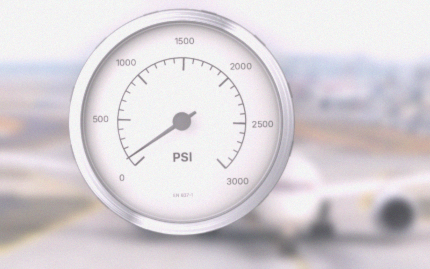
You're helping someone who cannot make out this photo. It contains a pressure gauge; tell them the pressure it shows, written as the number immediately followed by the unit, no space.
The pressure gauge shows 100psi
